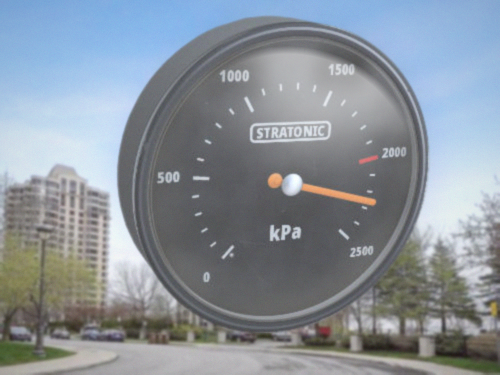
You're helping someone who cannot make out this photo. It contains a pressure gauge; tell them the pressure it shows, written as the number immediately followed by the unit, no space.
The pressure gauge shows 2250kPa
